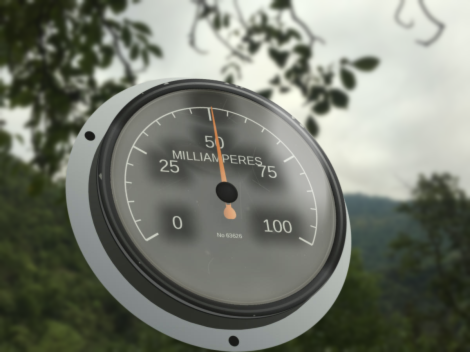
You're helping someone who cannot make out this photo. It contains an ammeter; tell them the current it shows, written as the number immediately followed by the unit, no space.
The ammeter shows 50mA
